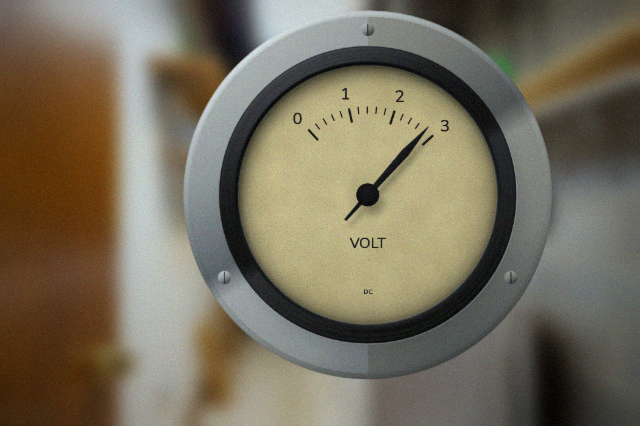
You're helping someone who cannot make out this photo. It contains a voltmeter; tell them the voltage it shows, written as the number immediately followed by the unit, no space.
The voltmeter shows 2.8V
